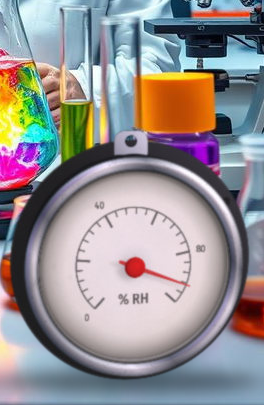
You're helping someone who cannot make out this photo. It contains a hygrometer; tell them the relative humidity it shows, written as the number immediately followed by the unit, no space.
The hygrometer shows 92%
